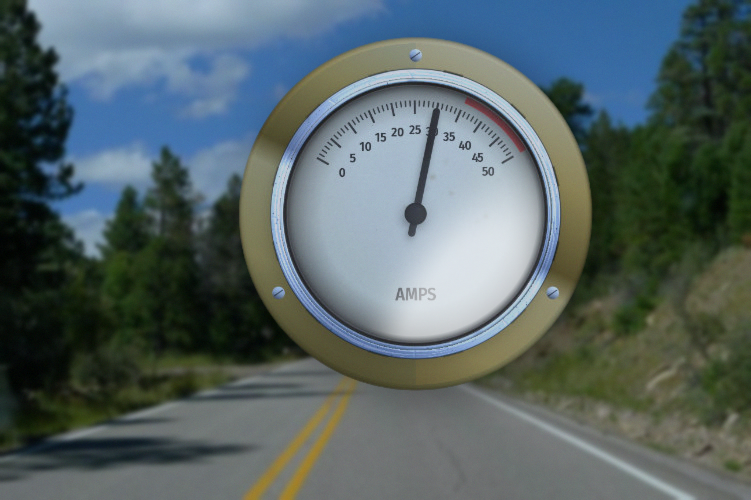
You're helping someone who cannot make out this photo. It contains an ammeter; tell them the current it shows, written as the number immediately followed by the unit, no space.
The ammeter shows 30A
